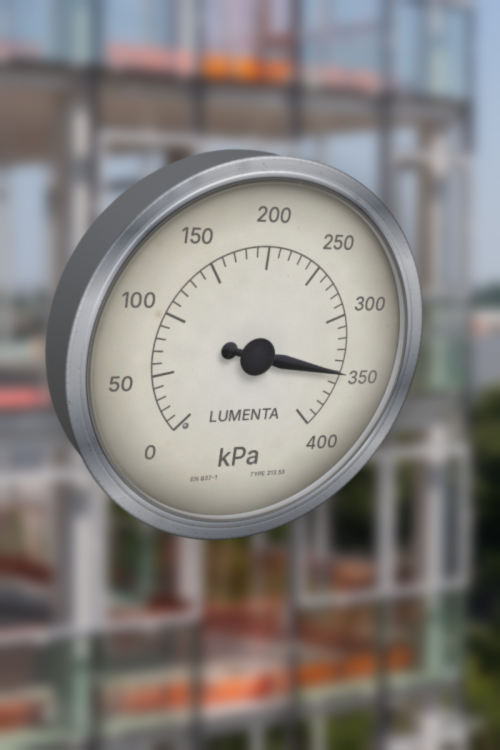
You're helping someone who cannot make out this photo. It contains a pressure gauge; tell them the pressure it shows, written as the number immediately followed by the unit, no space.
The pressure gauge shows 350kPa
